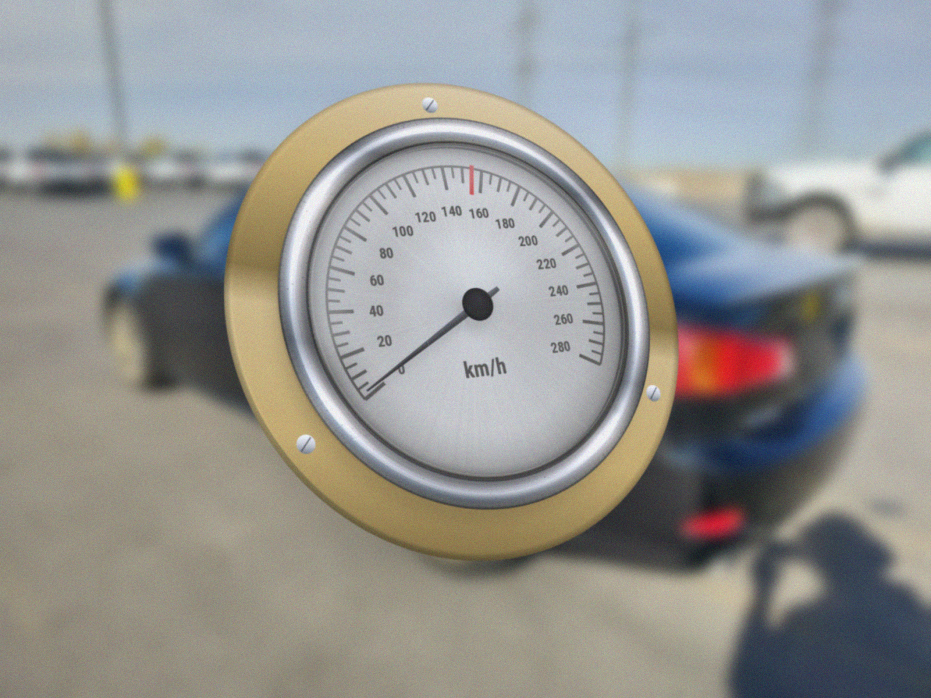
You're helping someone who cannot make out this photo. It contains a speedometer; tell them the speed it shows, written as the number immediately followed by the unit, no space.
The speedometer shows 2.5km/h
